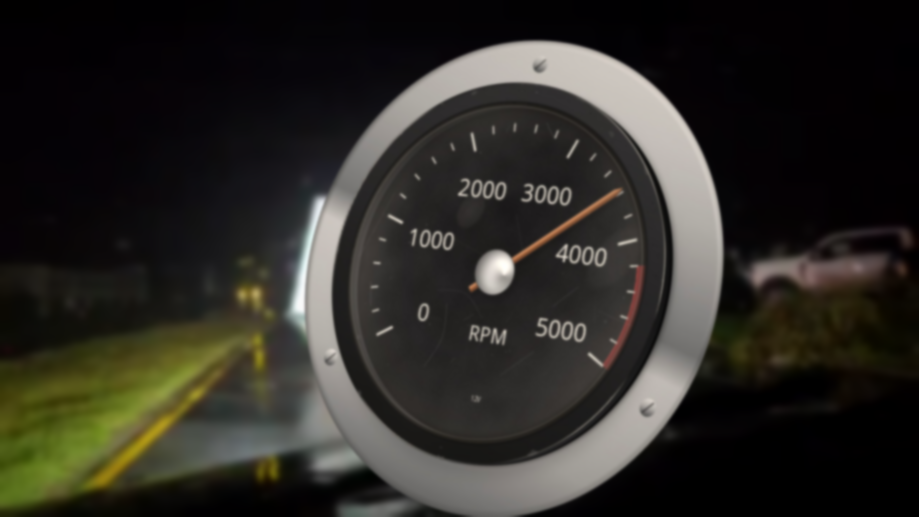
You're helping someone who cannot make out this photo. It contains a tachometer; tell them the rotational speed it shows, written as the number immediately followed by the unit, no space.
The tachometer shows 3600rpm
